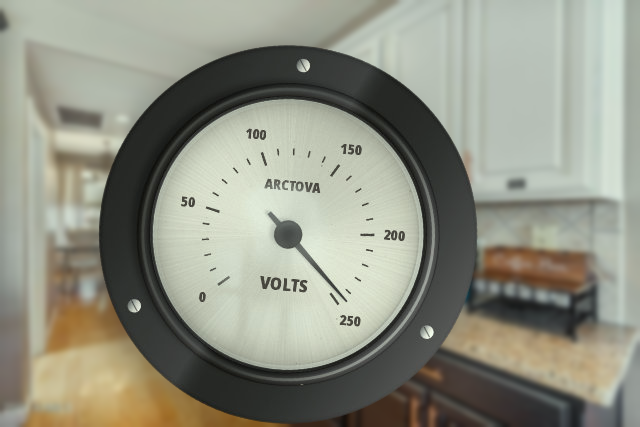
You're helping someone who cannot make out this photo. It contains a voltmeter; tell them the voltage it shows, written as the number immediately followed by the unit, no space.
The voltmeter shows 245V
